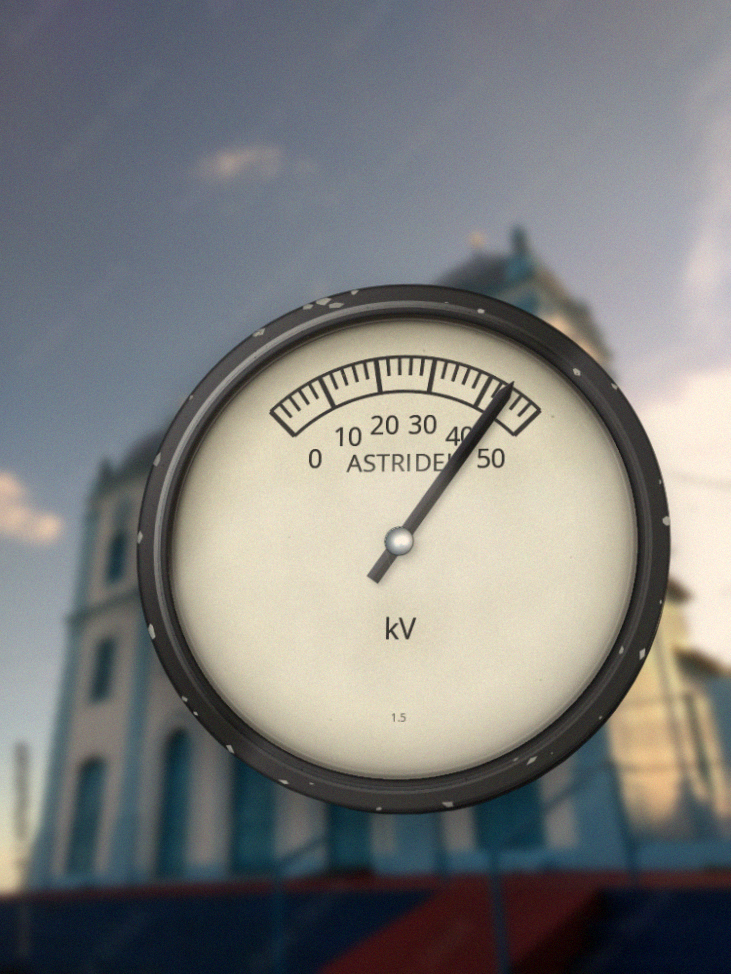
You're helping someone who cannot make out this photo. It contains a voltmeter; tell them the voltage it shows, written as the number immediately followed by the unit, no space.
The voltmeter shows 44kV
